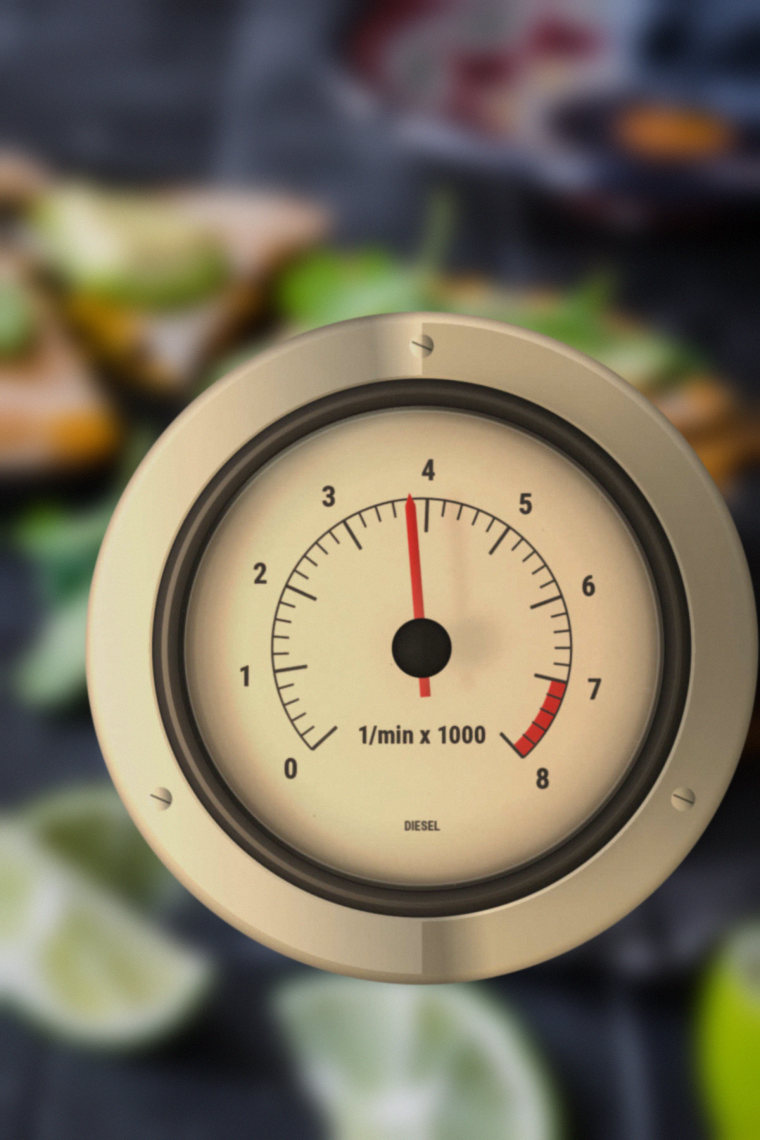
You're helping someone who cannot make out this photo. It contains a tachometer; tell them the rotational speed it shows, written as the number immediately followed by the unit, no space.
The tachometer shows 3800rpm
